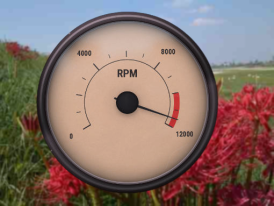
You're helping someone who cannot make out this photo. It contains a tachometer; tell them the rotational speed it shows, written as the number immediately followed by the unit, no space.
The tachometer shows 11500rpm
